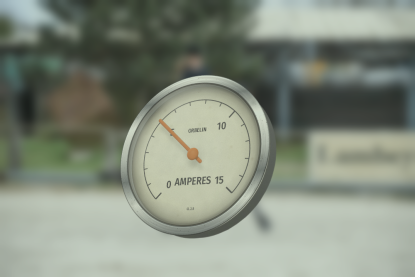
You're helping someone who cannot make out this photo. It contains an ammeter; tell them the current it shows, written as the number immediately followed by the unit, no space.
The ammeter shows 5A
